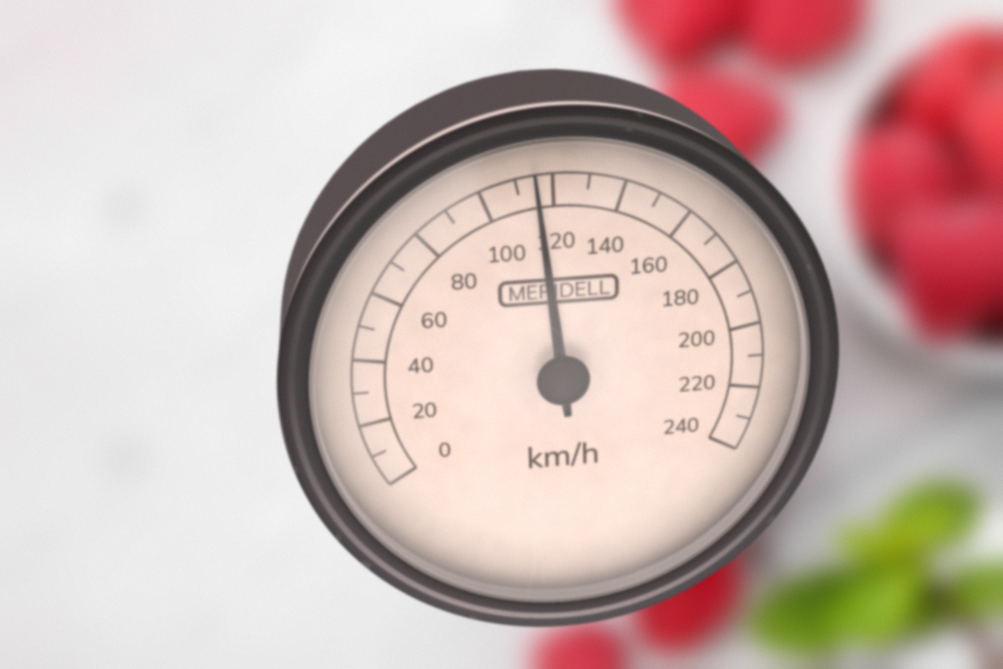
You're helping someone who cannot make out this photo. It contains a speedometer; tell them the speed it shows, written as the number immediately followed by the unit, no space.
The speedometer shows 115km/h
